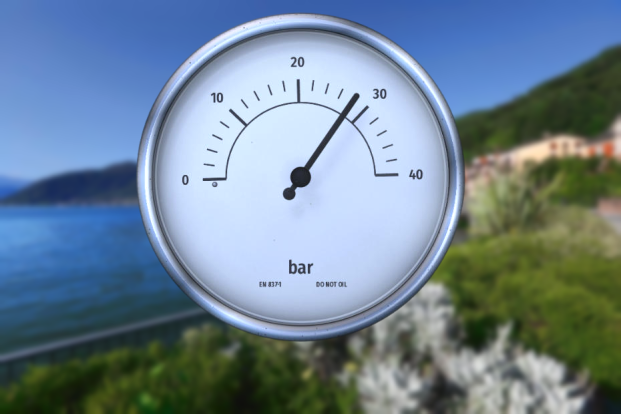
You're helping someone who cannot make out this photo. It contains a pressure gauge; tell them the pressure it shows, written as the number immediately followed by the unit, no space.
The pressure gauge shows 28bar
